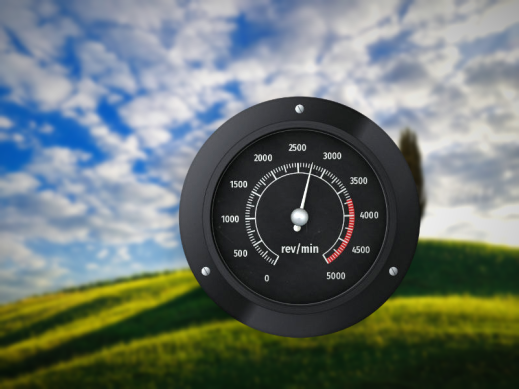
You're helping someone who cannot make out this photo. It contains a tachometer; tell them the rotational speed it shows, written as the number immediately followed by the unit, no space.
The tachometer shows 2750rpm
